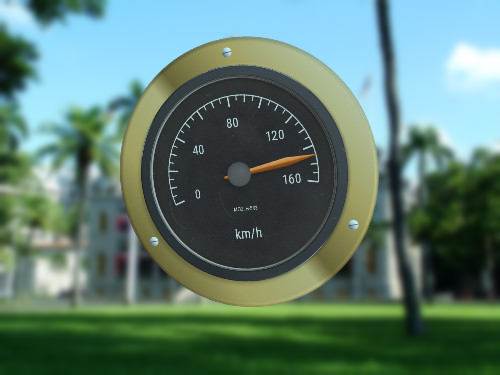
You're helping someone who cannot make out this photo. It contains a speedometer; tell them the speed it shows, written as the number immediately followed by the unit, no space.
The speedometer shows 145km/h
